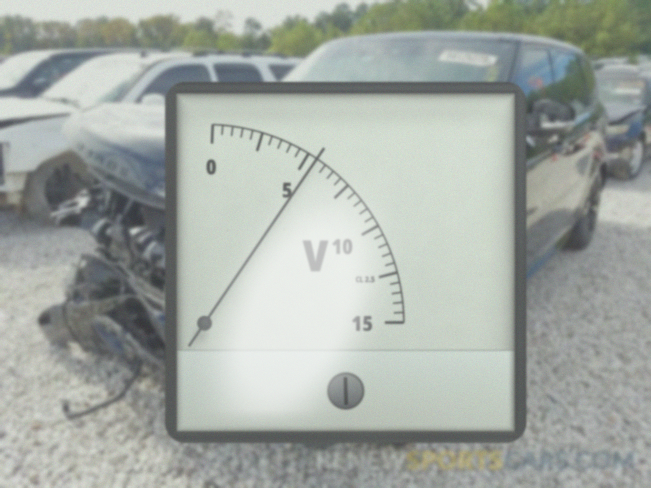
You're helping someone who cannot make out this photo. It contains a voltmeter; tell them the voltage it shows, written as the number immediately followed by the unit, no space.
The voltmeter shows 5.5V
